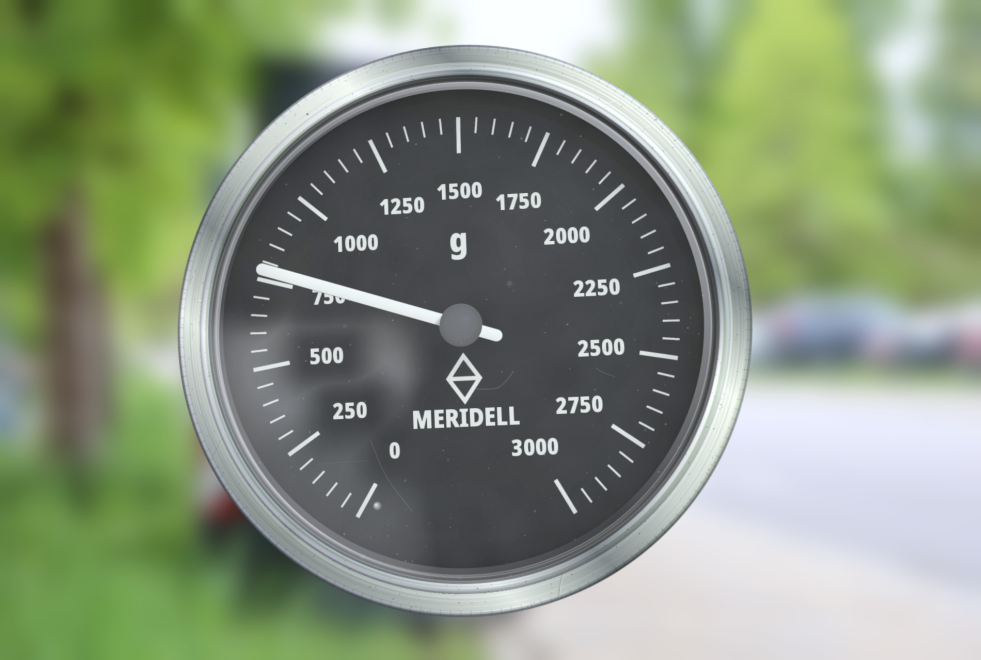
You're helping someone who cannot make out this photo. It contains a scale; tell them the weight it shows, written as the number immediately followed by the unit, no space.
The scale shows 775g
